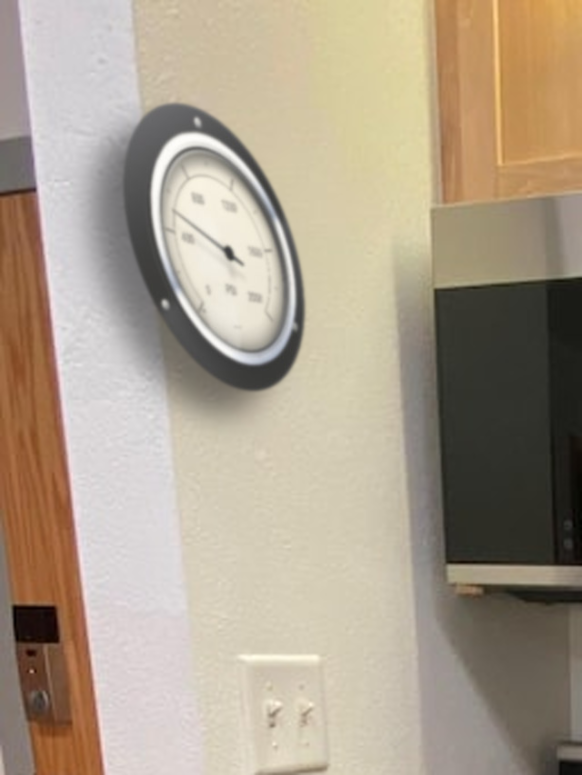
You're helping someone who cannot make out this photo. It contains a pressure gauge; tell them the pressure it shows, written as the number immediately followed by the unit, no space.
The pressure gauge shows 500psi
